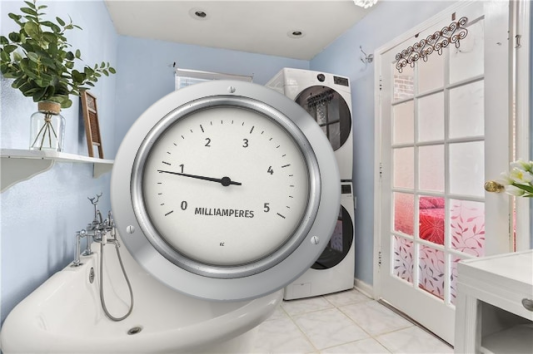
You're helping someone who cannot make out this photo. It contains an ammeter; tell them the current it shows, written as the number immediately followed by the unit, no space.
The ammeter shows 0.8mA
